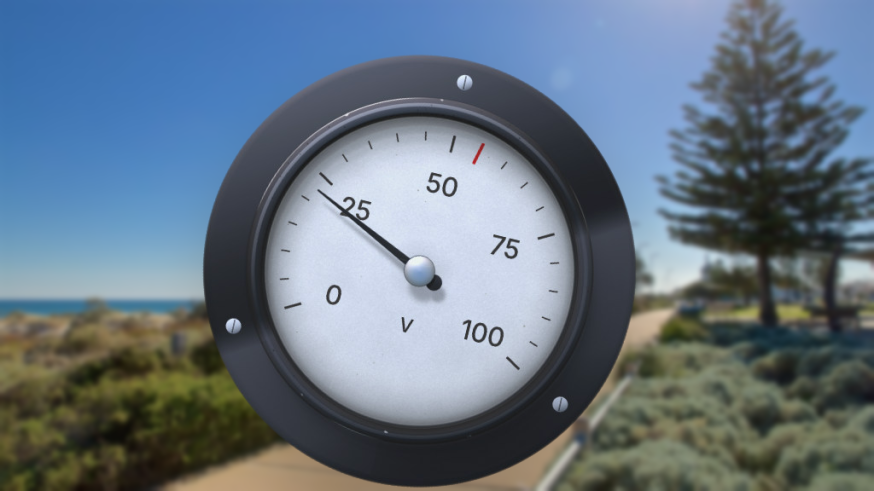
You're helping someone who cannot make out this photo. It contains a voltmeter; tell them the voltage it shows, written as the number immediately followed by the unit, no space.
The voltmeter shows 22.5V
